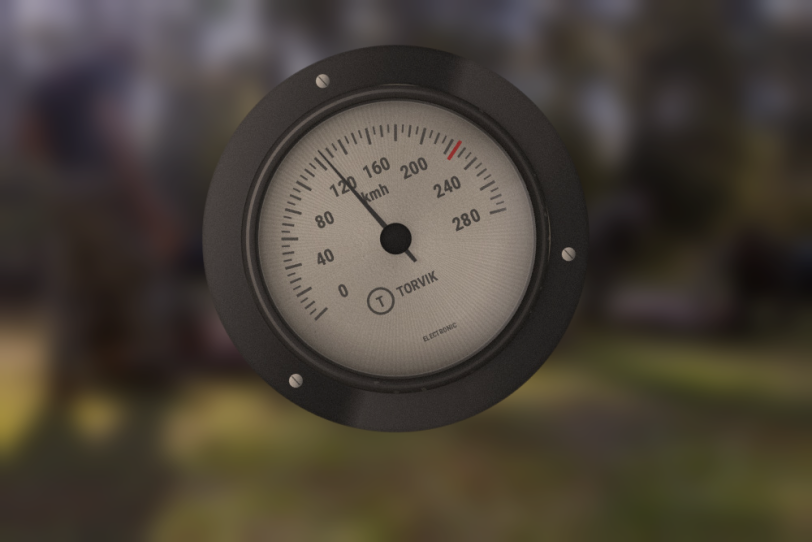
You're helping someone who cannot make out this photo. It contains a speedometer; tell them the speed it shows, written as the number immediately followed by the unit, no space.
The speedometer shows 125km/h
